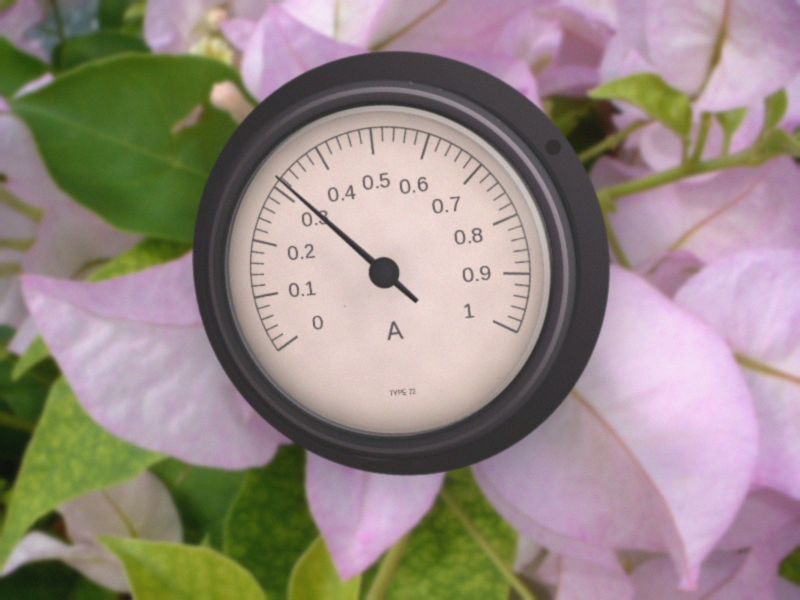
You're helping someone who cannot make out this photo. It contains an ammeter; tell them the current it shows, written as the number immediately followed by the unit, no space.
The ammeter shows 0.32A
